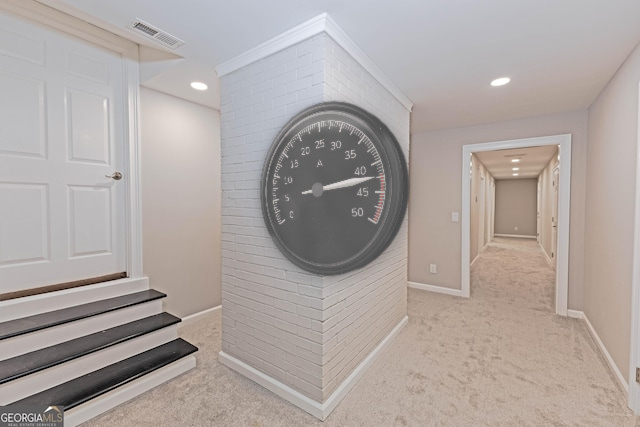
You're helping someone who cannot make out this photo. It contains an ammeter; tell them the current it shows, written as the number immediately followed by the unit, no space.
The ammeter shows 42.5A
